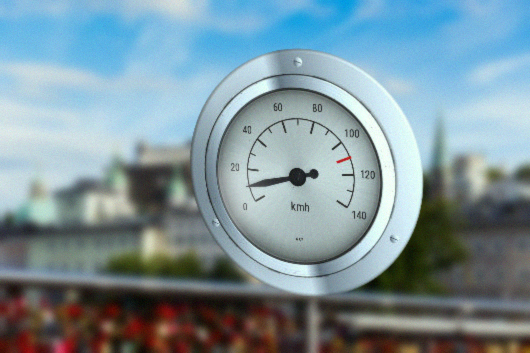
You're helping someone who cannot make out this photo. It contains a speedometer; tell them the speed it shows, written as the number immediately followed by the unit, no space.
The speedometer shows 10km/h
